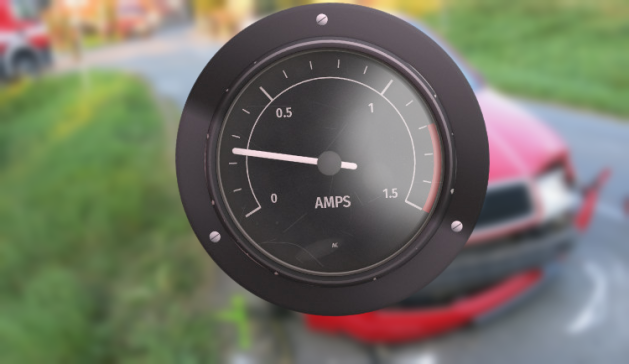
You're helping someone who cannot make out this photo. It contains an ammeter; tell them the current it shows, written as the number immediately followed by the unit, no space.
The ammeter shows 0.25A
